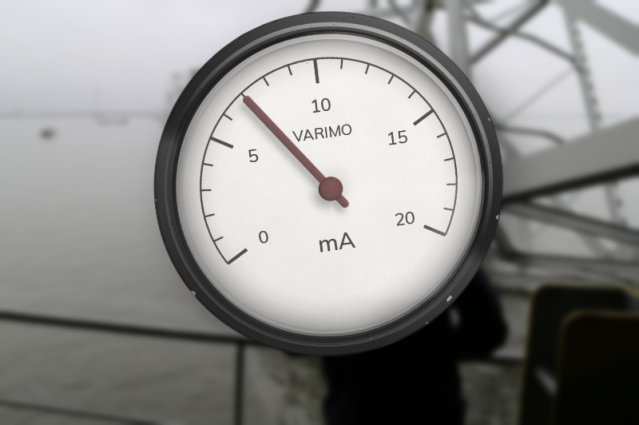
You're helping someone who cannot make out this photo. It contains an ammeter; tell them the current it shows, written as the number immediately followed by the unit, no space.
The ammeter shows 7mA
